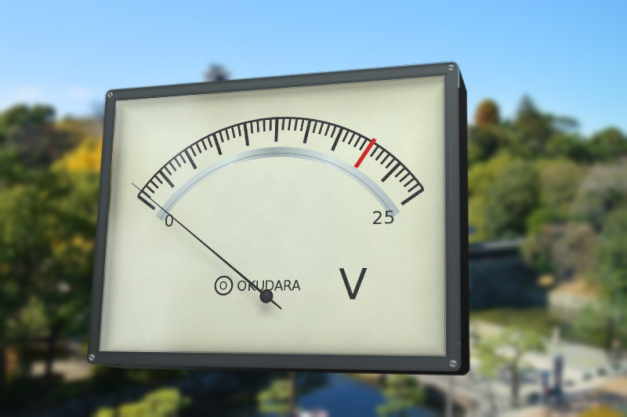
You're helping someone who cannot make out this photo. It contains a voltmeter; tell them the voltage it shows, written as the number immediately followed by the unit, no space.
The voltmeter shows 0.5V
